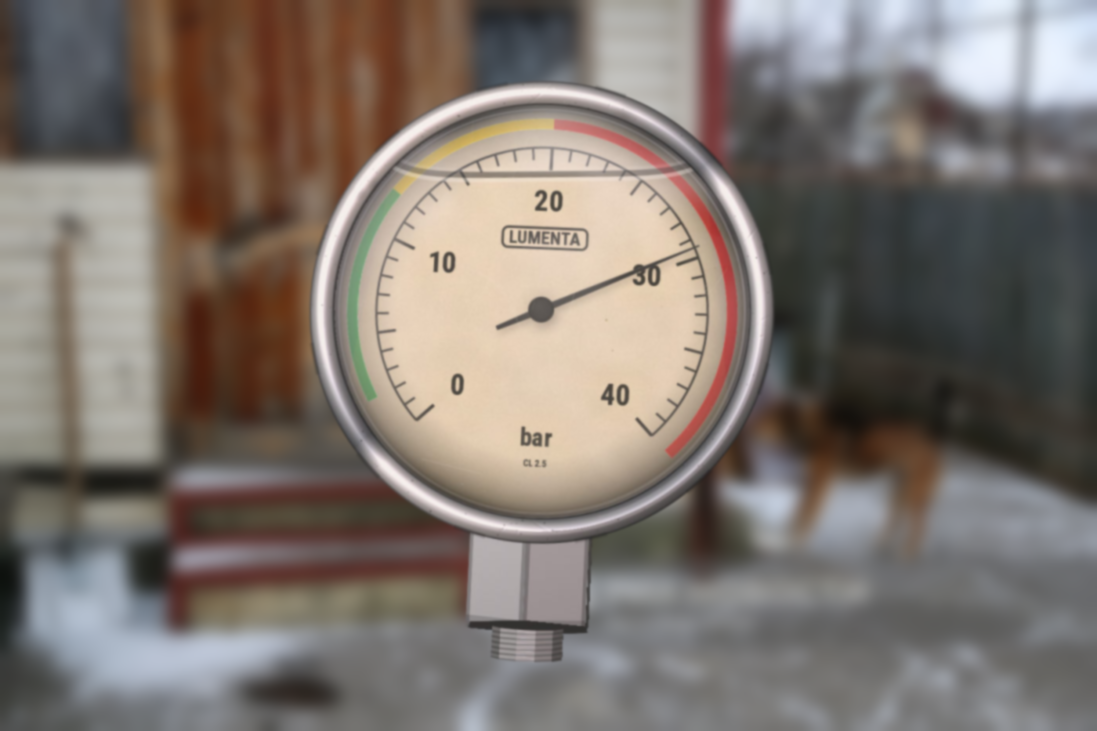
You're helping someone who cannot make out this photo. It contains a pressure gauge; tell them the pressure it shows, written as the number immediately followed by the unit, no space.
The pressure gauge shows 29.5bar
